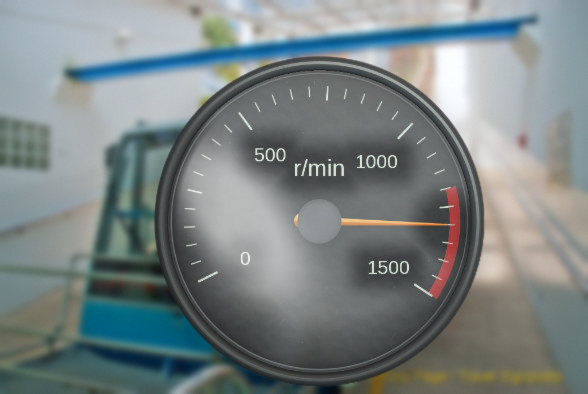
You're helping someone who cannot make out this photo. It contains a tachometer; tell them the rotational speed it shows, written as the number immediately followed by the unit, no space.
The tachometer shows 1300rpm
